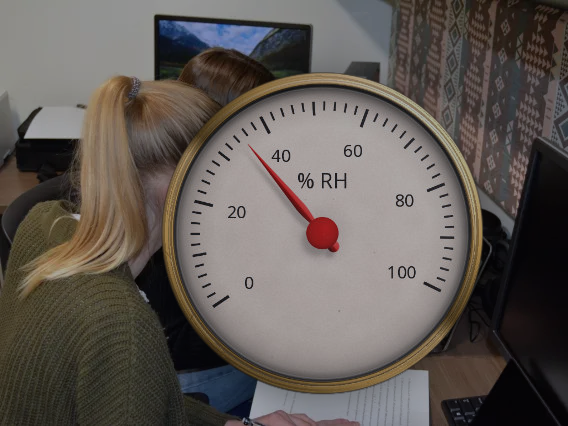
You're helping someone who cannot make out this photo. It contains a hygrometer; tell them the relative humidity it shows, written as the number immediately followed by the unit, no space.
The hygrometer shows 35%
